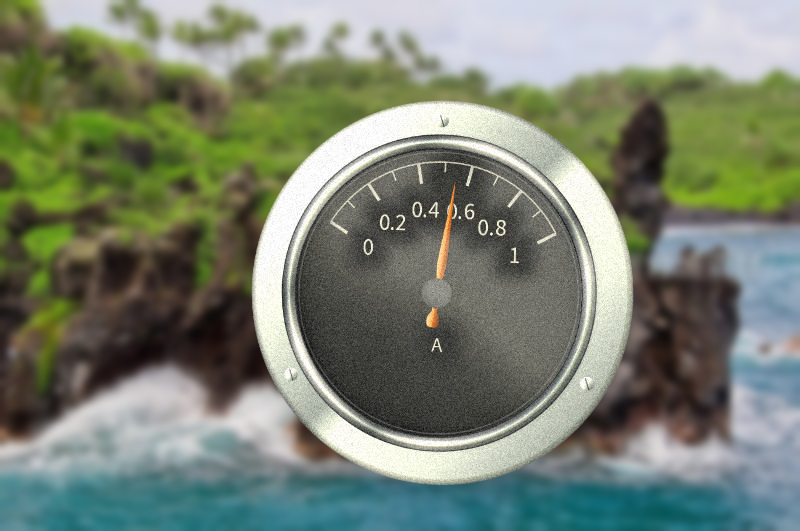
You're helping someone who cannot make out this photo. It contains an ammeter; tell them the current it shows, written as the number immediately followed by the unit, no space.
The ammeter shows 0.55A
